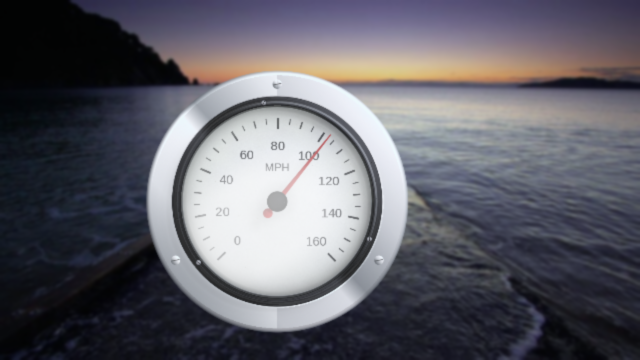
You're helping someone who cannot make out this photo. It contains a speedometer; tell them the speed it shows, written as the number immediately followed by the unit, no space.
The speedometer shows 102.5mph
